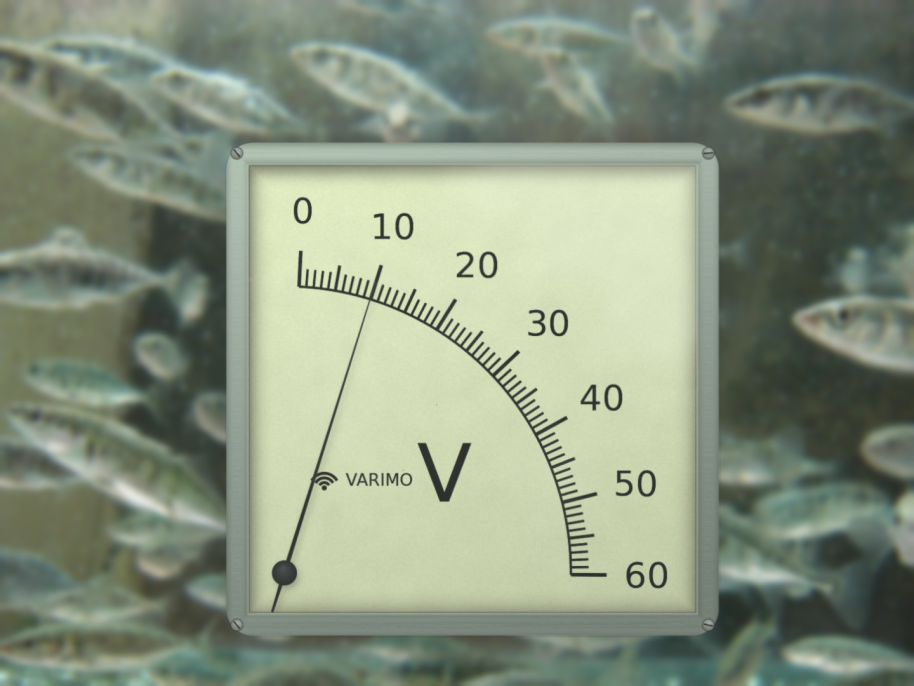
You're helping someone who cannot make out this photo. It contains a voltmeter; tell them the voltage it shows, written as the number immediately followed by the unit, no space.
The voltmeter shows 10V
